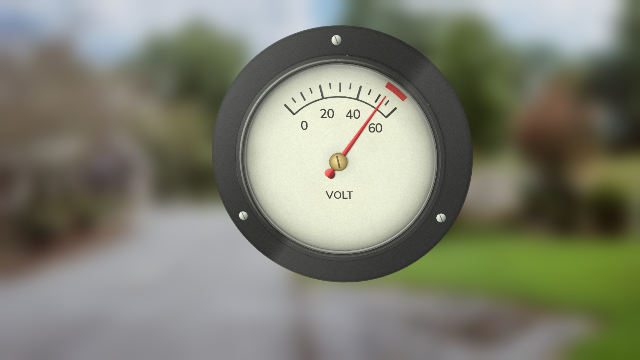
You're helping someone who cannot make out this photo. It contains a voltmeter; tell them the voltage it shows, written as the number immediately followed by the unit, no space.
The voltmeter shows 52.5V
